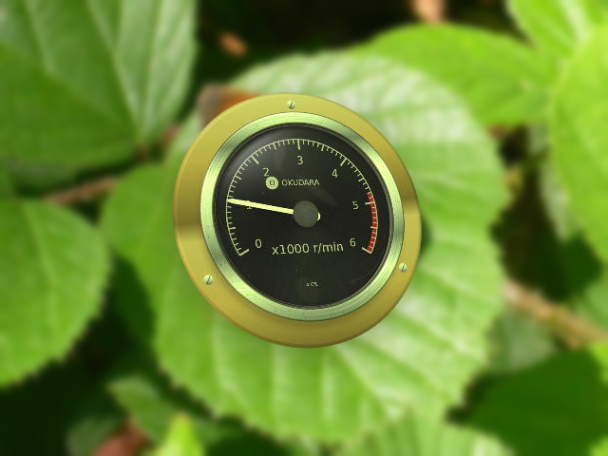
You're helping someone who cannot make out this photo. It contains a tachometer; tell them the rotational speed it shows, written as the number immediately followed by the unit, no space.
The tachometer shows 1000rpm
